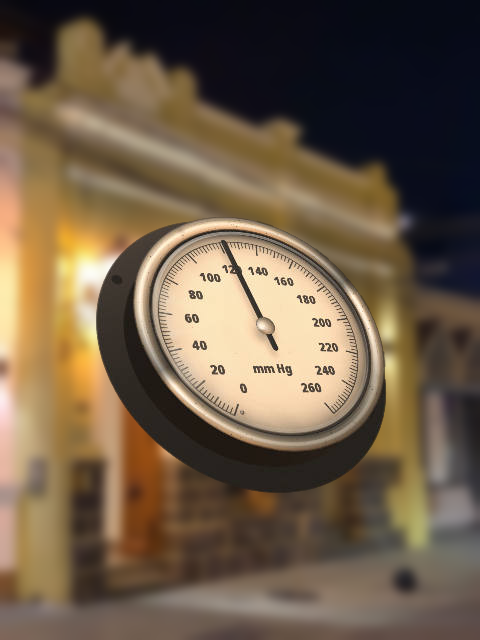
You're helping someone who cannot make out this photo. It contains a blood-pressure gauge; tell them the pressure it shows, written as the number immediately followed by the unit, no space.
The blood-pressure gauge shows 120mmHg
